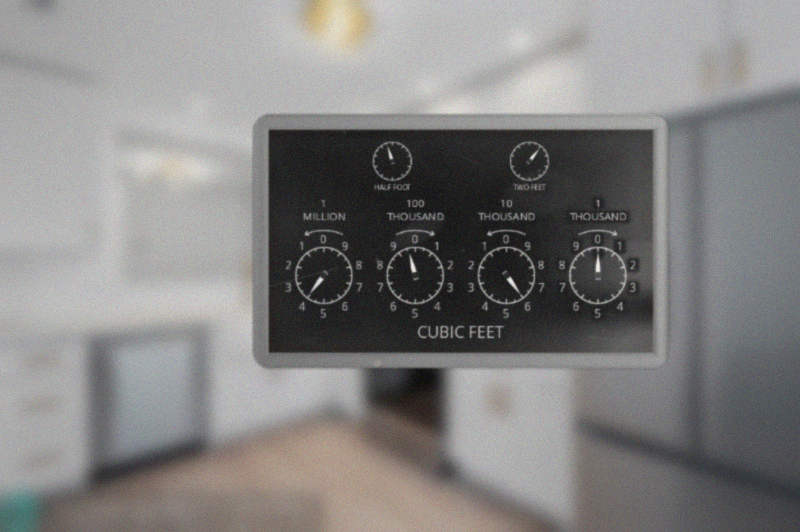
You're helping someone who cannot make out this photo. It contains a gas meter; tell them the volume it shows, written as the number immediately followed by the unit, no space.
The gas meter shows 396000ft³
